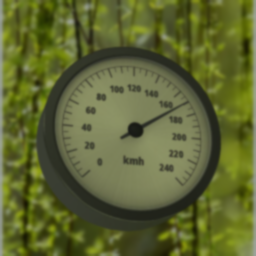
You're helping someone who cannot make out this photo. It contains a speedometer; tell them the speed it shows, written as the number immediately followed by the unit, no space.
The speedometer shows 170km/h
